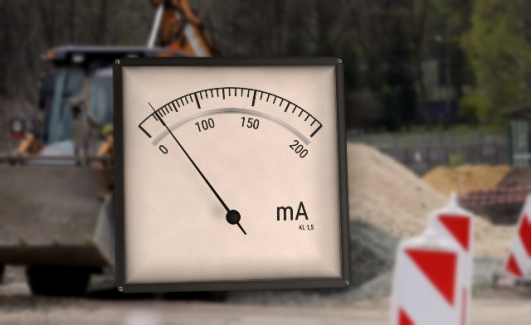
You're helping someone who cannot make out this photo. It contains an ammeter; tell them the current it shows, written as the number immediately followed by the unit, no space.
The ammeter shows 50mA
